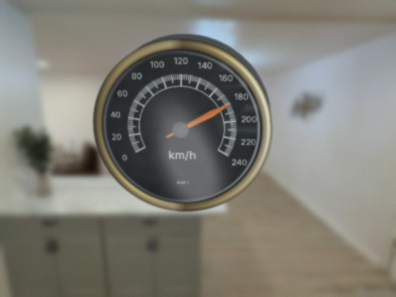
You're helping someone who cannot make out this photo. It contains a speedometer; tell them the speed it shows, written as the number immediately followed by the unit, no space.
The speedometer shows 180km/h
